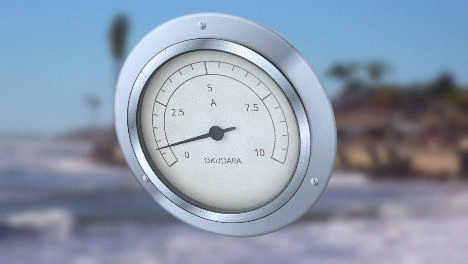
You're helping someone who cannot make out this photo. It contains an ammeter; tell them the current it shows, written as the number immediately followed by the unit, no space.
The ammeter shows 0.75A
